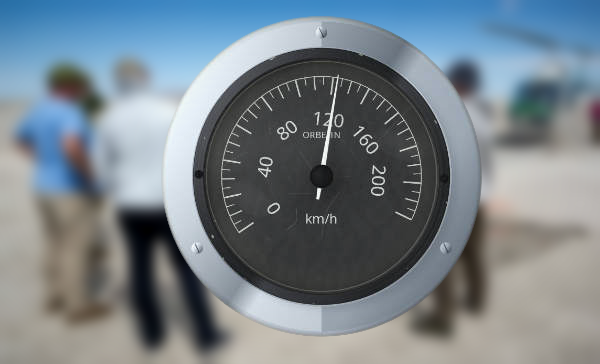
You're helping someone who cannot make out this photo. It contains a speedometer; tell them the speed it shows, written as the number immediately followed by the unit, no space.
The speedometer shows 122.5km/h
